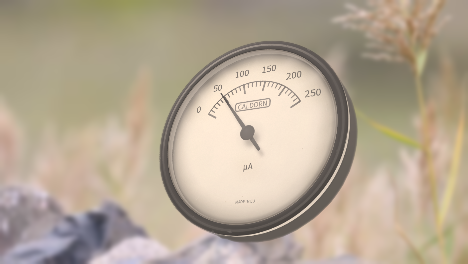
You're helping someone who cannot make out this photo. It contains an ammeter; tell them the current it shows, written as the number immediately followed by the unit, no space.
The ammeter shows 50µA
